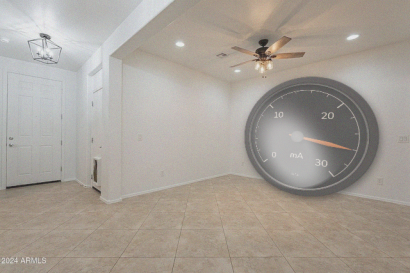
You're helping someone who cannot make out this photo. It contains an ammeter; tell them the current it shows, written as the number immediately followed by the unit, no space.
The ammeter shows 26mA
